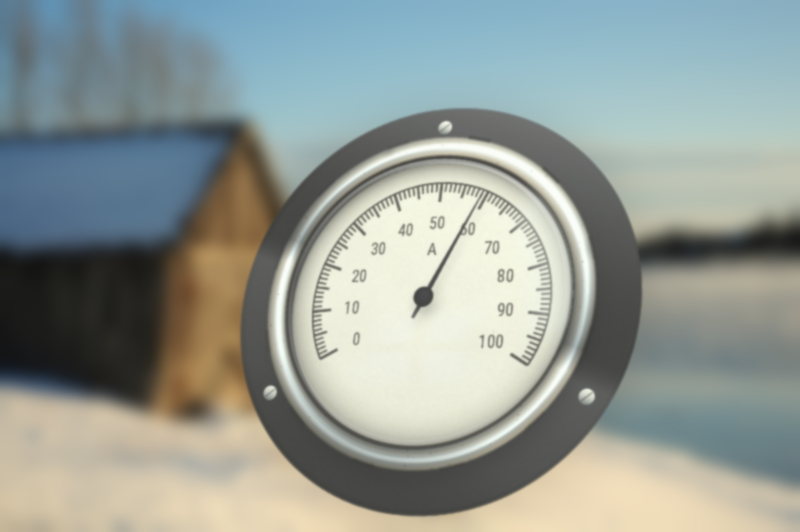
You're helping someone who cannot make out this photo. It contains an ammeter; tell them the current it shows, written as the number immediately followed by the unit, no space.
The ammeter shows 60A
